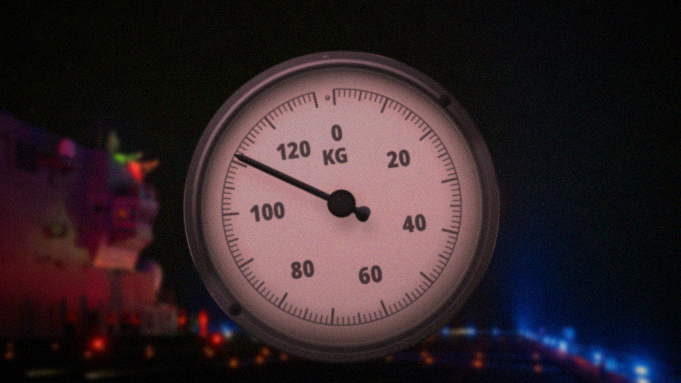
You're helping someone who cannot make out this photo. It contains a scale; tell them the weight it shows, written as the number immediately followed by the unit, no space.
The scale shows 111kg
